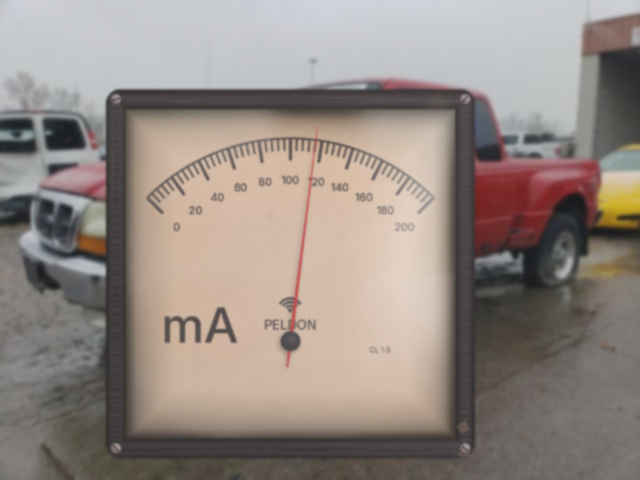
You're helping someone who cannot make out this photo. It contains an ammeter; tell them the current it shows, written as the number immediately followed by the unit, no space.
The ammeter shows 116mA
